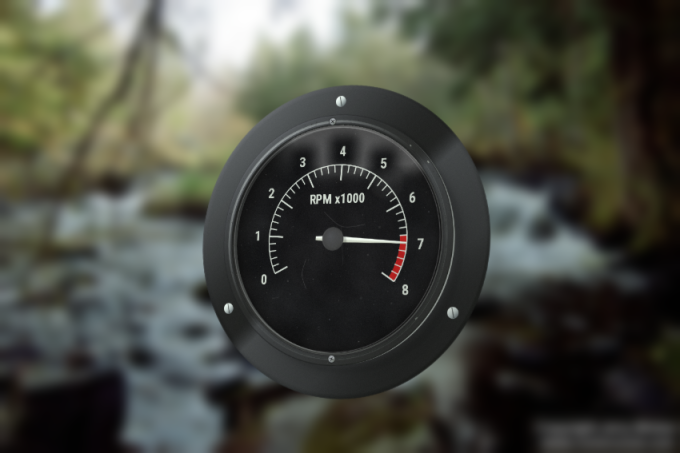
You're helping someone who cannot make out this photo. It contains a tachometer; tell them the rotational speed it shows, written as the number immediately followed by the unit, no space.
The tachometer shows 7000rpm
